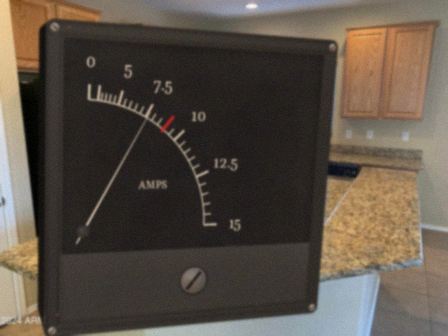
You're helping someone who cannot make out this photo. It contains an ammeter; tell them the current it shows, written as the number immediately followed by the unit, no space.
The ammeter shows 7.5A
